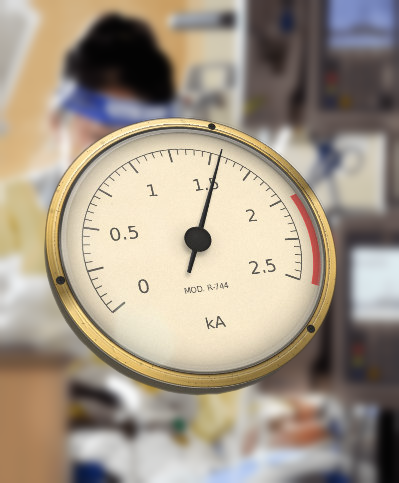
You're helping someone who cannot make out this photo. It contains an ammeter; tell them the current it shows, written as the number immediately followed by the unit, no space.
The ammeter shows 1.55kA
